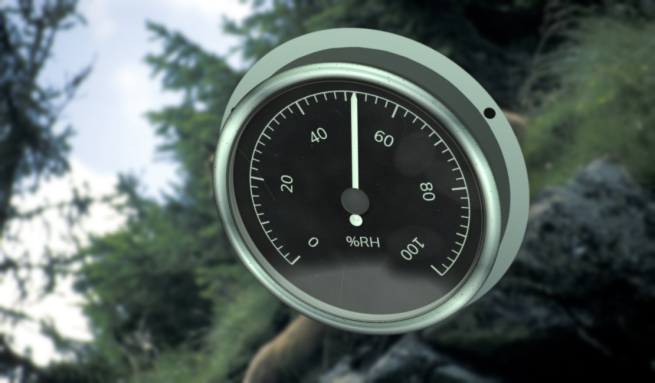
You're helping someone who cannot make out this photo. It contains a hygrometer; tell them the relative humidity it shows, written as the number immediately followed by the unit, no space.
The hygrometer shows 52%
